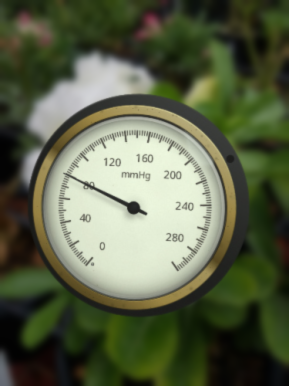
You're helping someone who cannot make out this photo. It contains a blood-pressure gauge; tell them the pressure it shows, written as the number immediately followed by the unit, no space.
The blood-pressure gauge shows 80mmHg
